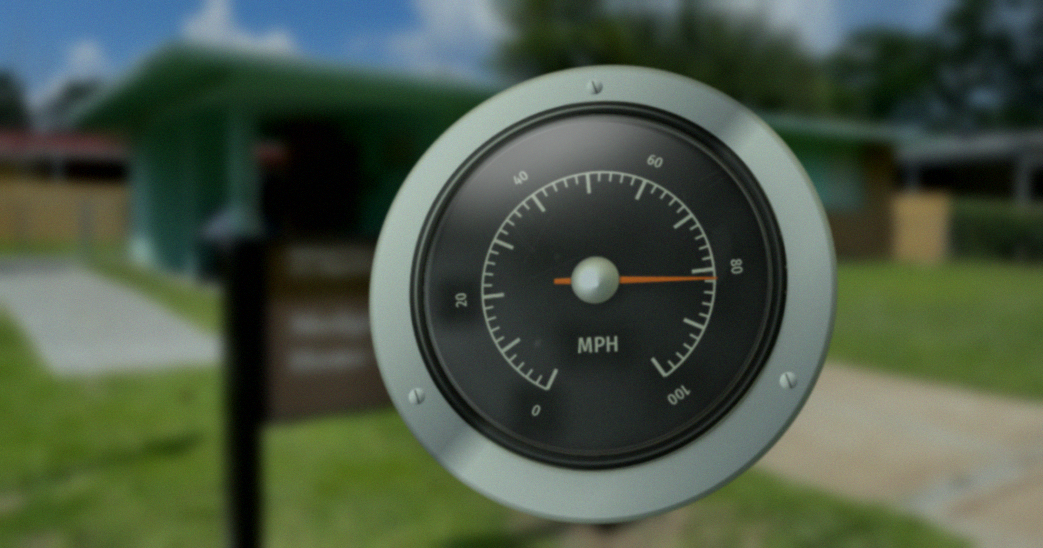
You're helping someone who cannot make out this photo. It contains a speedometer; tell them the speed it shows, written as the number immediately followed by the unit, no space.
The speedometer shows 82mph
